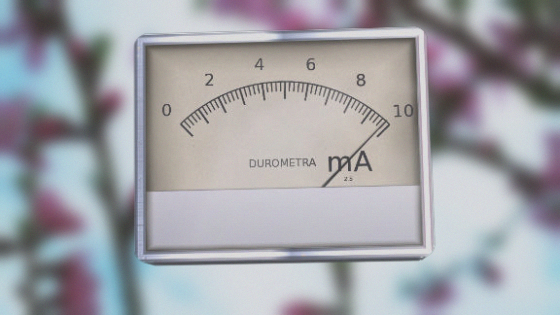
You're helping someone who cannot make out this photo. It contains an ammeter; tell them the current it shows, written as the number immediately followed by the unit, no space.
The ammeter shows 9.8mA
